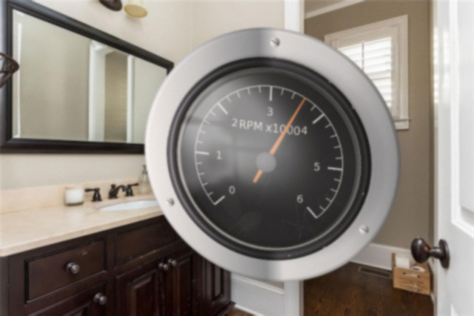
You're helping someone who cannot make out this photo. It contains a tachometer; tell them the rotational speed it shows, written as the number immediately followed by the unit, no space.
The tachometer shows 3600rpm
